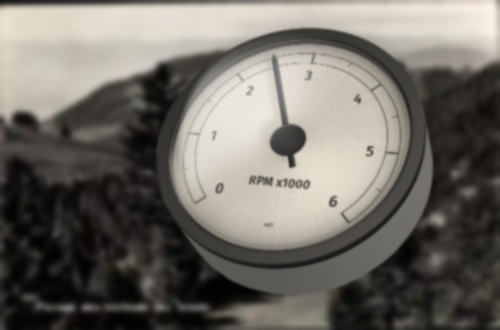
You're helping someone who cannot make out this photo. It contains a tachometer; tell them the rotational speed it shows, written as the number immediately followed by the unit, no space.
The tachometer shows 2500rpm
